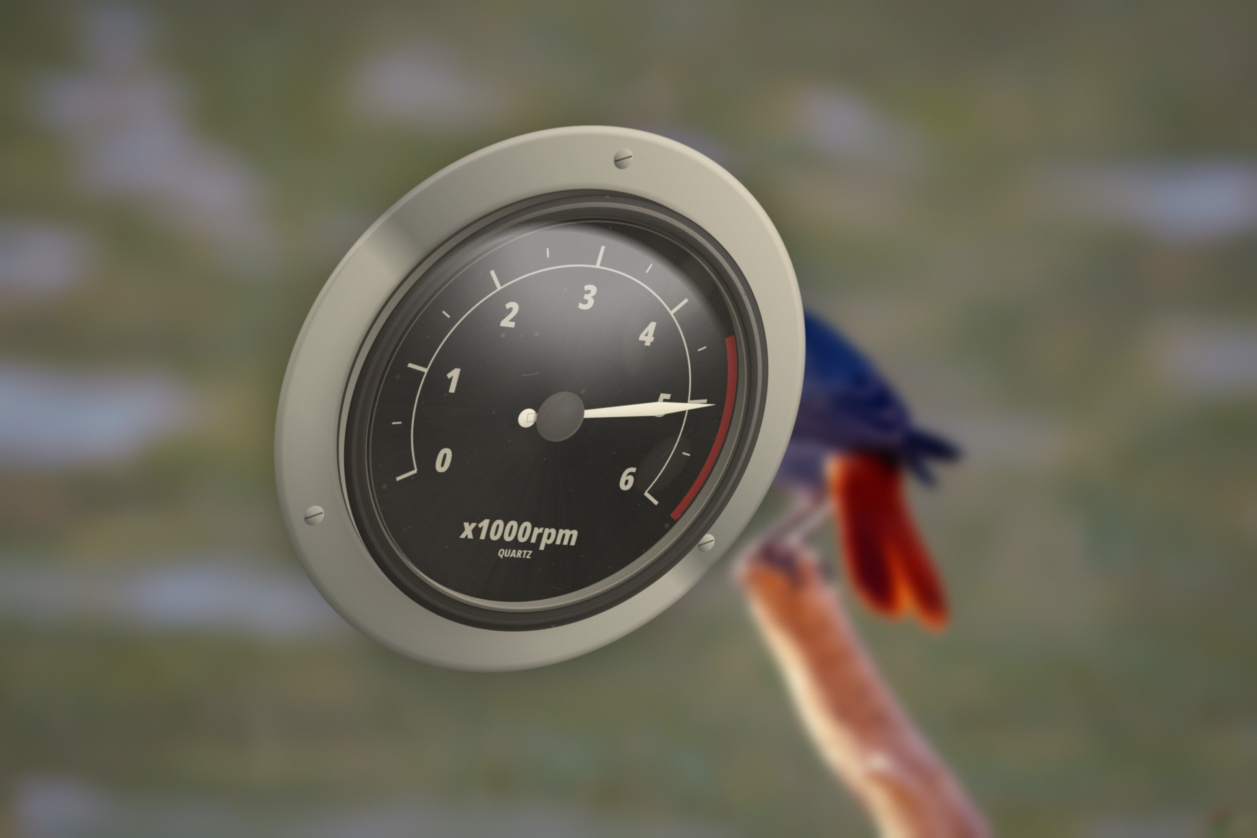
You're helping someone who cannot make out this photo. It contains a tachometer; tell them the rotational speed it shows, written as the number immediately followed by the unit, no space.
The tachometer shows 5000rpm
